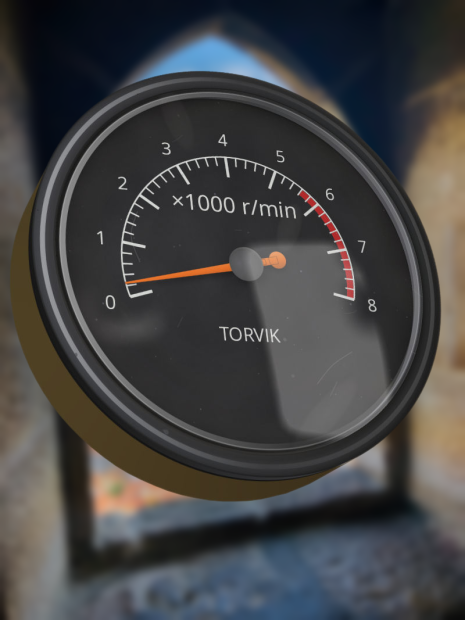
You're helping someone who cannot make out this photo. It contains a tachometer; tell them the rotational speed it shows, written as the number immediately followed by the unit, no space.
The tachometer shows 200rpm
